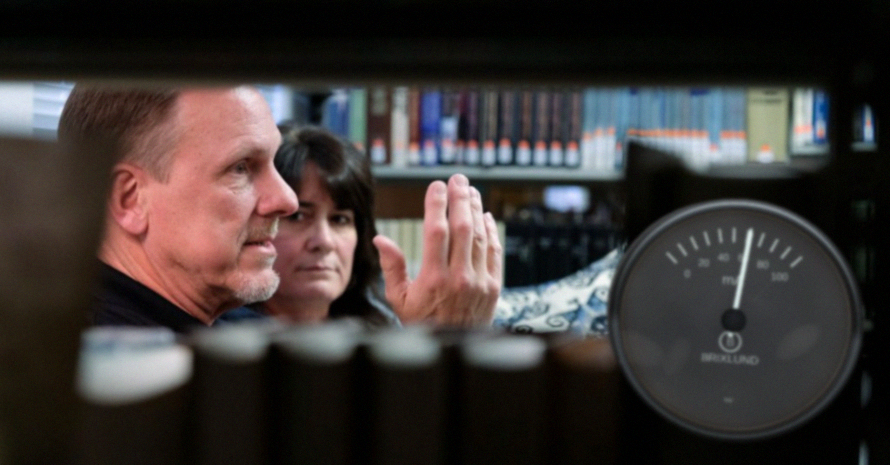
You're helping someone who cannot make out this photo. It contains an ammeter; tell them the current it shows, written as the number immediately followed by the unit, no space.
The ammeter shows 60mA
